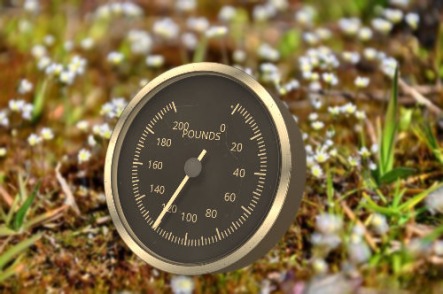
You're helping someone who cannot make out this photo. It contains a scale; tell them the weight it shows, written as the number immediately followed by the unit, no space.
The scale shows 120lb
